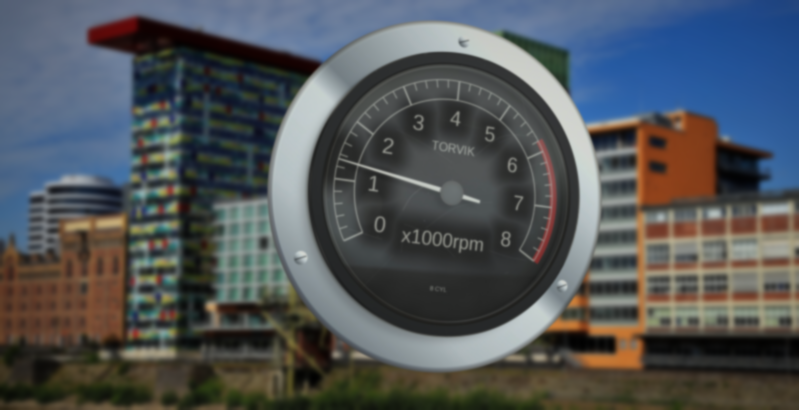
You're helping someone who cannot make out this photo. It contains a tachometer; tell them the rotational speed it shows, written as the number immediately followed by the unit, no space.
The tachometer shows 1300rpm
